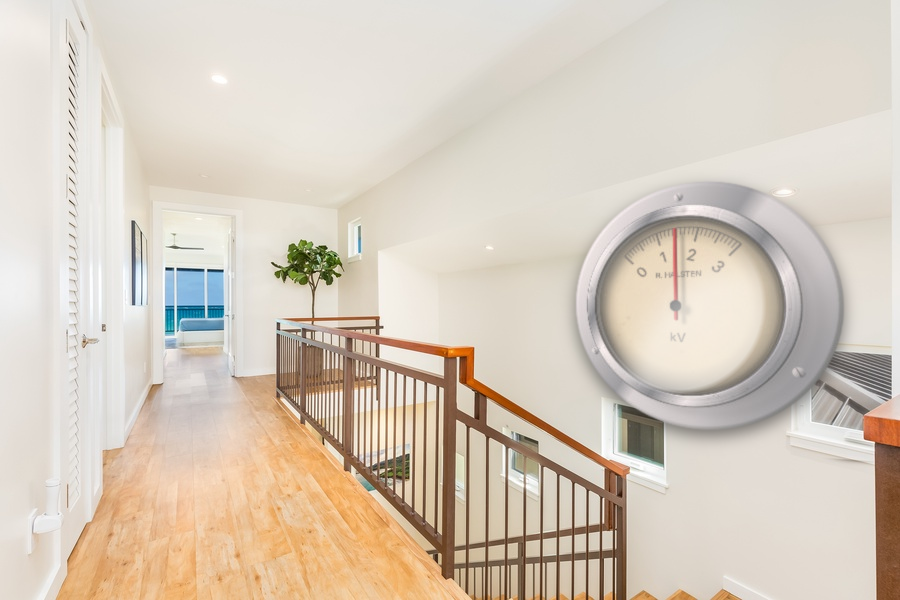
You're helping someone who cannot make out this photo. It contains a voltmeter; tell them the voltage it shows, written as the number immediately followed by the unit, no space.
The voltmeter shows 1.5kV
